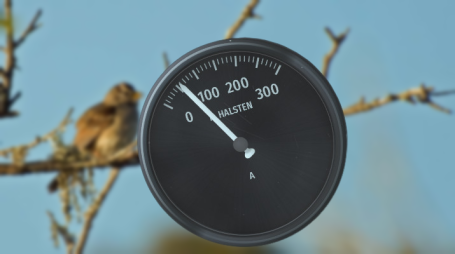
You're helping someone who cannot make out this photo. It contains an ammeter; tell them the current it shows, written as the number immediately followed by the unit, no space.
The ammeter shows 60A
